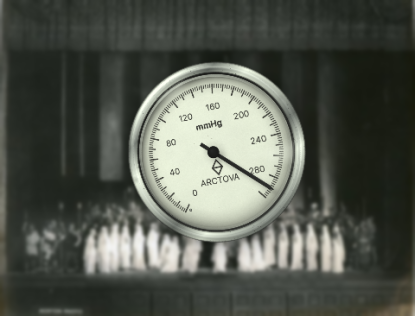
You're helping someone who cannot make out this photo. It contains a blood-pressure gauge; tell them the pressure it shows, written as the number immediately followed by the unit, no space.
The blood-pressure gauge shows 290mmHg
